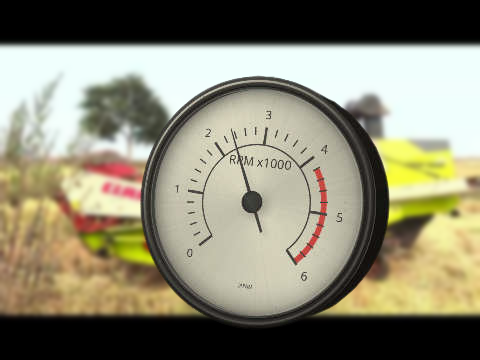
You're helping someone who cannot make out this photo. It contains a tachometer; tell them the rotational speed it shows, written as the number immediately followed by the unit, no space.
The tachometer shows 2400rpm
